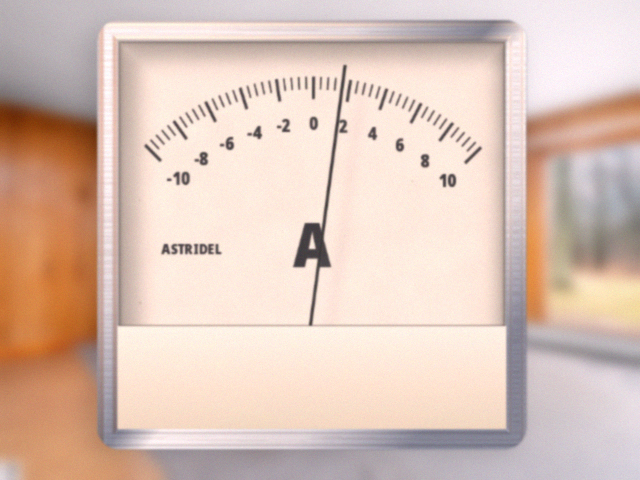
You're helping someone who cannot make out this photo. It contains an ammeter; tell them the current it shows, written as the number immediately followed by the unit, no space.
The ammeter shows 1.6A
